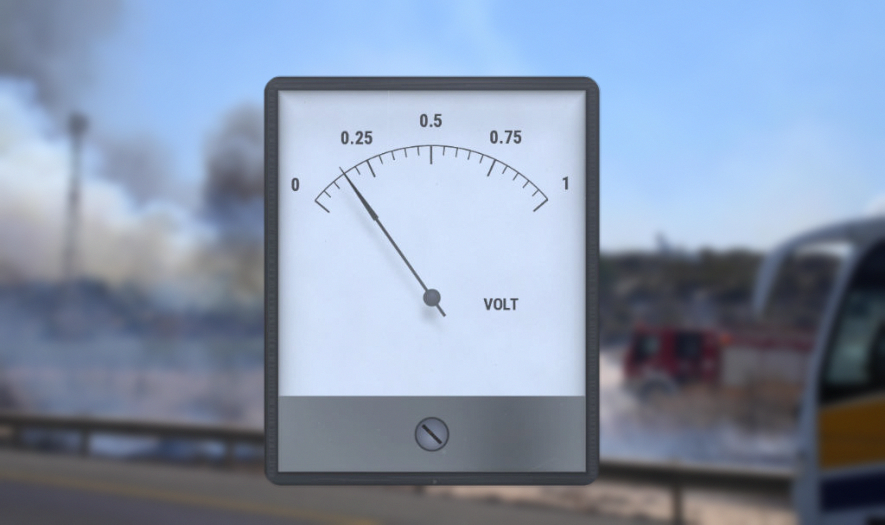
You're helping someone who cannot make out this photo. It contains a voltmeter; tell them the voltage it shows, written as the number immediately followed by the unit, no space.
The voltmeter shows 0.15V
